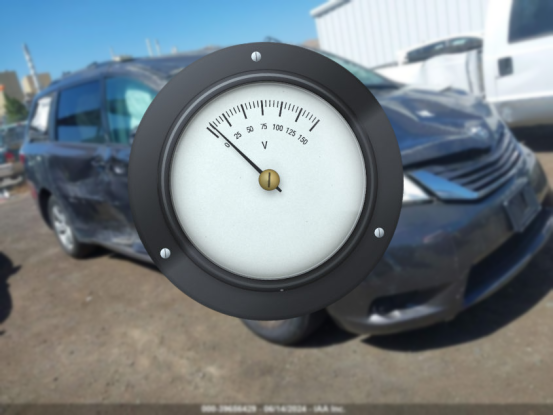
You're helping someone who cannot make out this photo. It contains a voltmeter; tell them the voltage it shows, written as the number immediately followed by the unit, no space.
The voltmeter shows 5V
